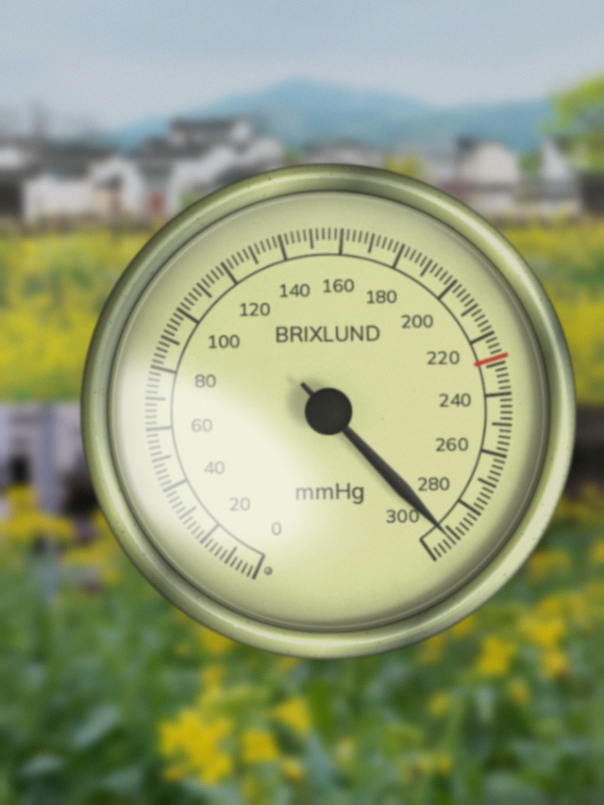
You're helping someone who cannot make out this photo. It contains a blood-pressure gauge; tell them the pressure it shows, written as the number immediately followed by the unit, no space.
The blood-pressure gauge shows 292mmHg
